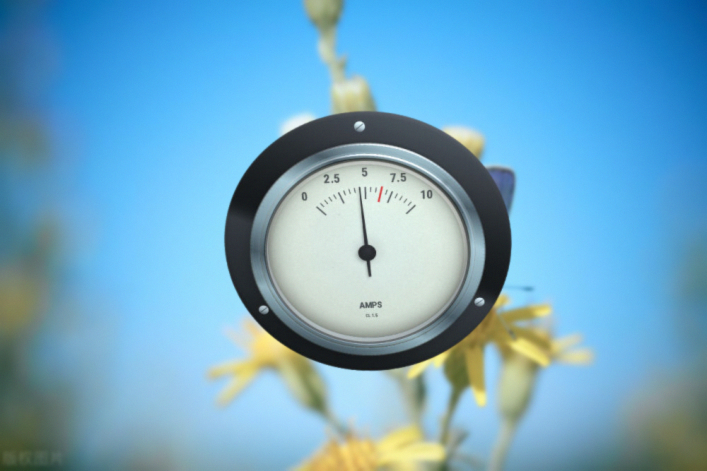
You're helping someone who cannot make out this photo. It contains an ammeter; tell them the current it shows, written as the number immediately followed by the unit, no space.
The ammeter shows 4.5A
